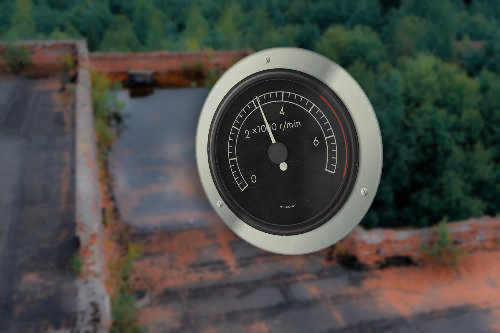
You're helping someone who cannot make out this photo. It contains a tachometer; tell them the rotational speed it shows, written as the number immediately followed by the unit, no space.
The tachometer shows 3200rpm
